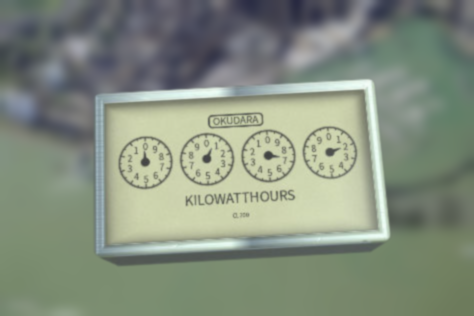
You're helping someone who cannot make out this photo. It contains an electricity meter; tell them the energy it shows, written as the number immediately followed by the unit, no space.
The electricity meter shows 72kWh
